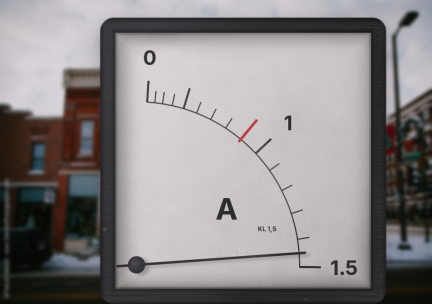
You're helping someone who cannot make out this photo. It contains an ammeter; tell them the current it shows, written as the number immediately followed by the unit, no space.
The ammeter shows 1.45A
